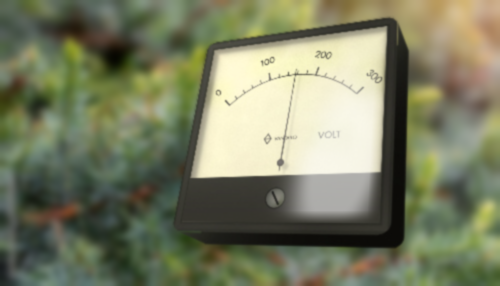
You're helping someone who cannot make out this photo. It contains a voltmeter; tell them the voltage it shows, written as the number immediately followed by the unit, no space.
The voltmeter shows 160V
